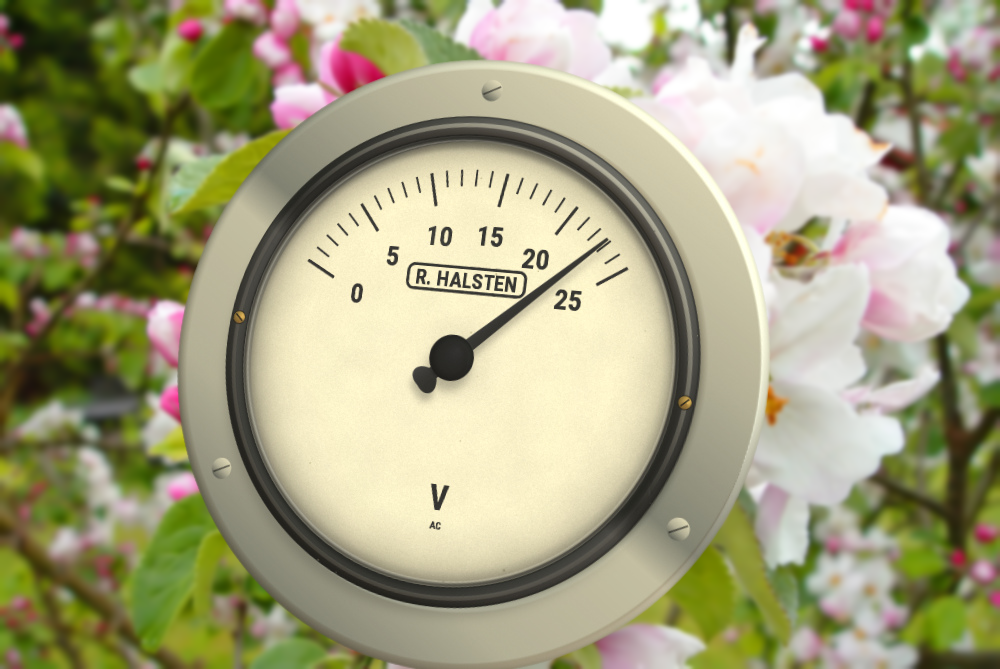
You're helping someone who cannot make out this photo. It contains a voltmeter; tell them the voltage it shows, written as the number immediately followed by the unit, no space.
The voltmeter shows 23V
